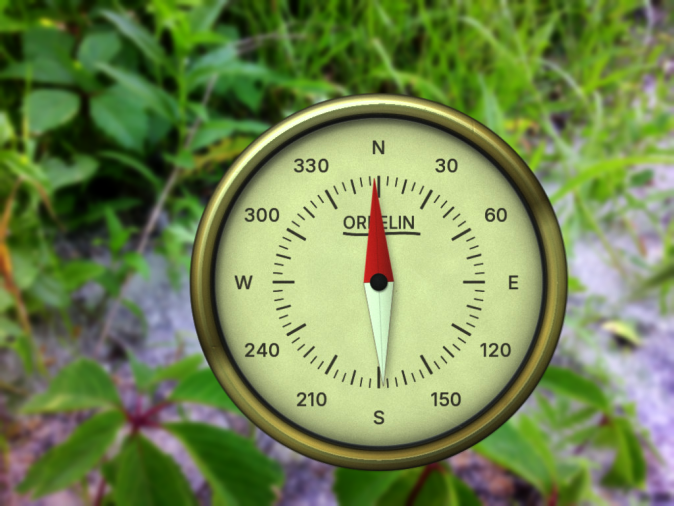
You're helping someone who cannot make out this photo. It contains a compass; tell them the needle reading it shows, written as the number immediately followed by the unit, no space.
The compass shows 357.5°
